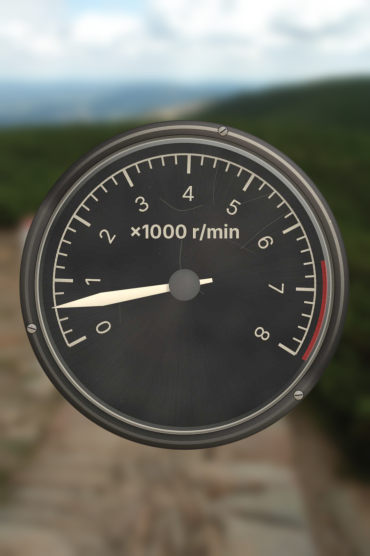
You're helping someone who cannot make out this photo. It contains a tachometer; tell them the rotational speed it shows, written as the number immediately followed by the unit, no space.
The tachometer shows 600rpm
